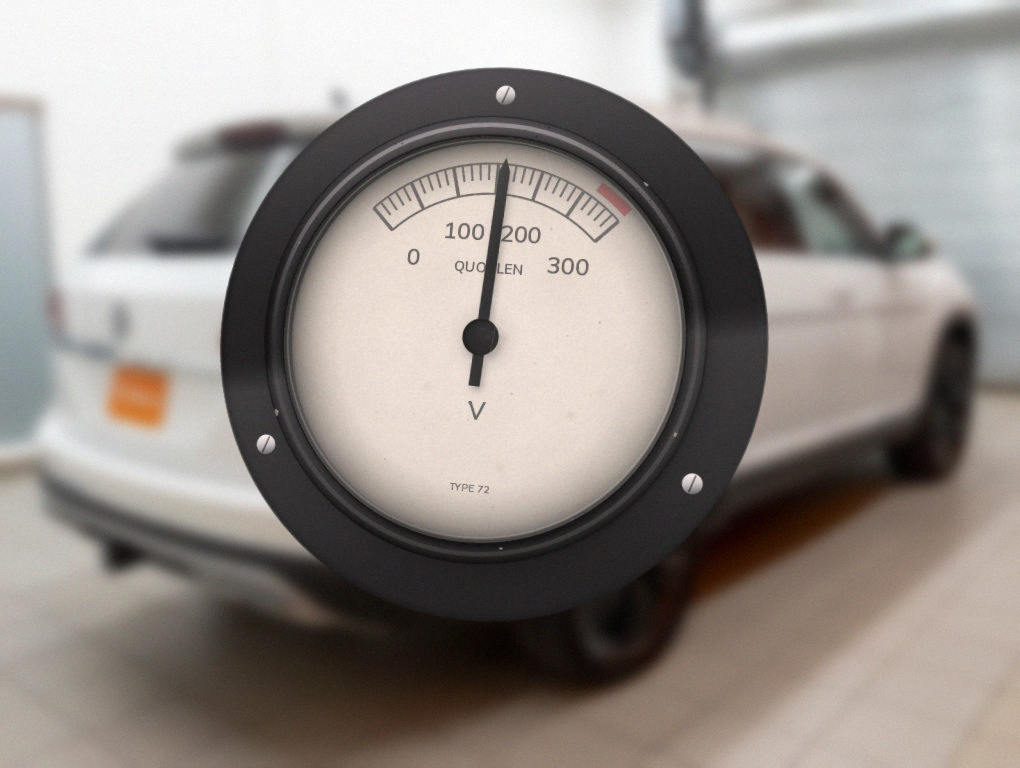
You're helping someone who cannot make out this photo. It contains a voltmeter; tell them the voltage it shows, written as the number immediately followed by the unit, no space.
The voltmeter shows 160V
